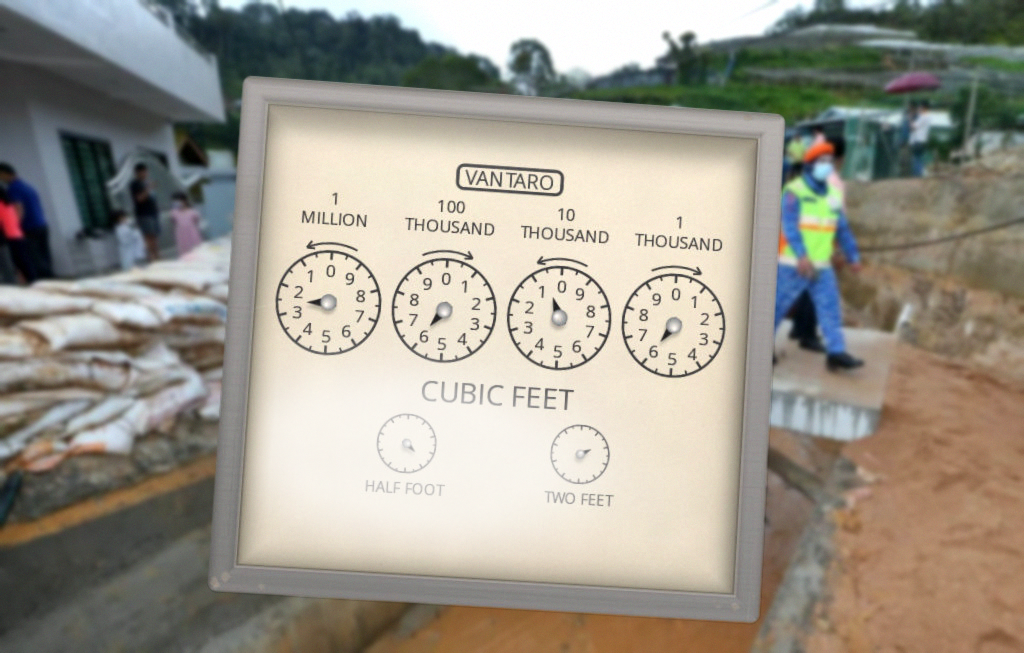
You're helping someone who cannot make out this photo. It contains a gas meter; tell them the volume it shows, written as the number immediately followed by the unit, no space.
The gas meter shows 260600ft³
